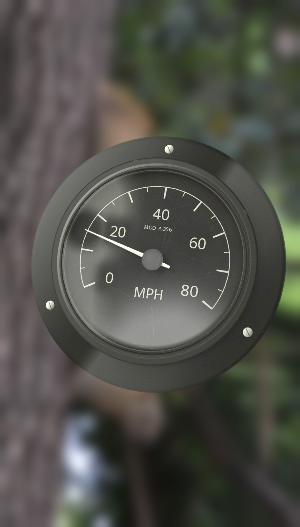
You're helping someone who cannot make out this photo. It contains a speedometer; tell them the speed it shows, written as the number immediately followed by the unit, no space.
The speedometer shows 15mph
